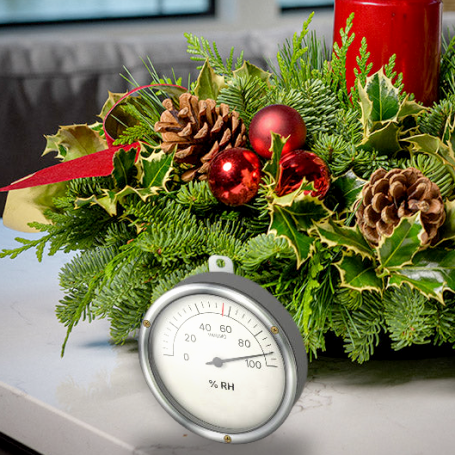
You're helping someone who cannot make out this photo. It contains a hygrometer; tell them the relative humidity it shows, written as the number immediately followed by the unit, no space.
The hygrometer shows 92%
